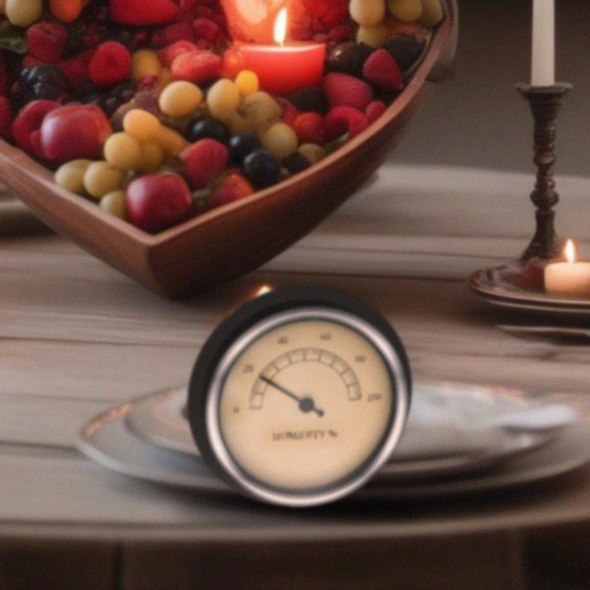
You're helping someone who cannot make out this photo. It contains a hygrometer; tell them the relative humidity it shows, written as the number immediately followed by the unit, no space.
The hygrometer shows 20%
